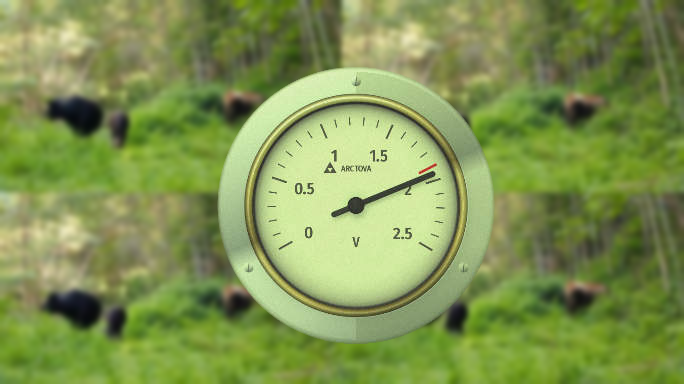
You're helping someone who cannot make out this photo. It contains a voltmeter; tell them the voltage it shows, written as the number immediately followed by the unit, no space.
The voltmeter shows 1.95V
